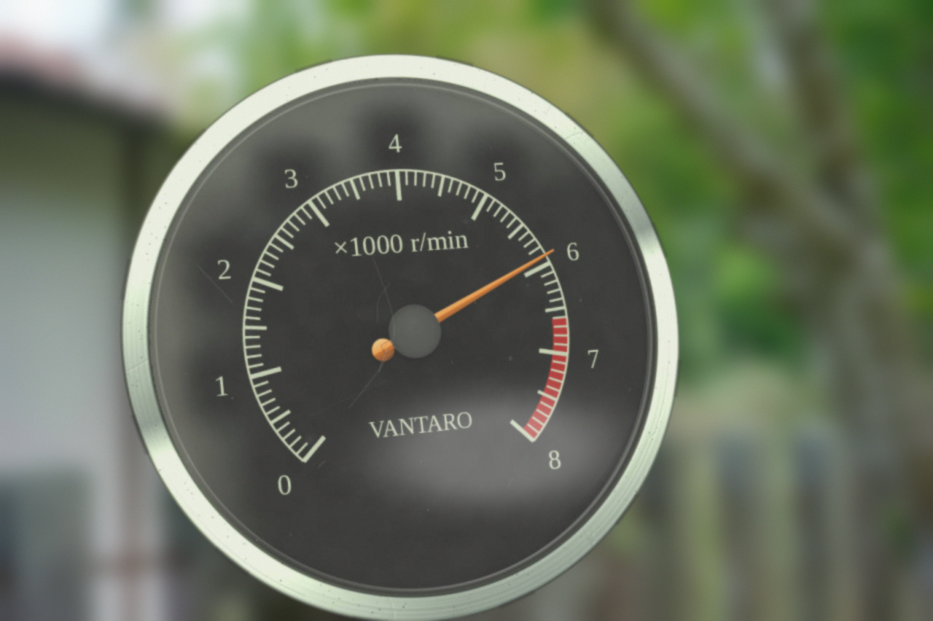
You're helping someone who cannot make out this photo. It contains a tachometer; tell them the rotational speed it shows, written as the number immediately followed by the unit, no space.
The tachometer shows 5900rpm
